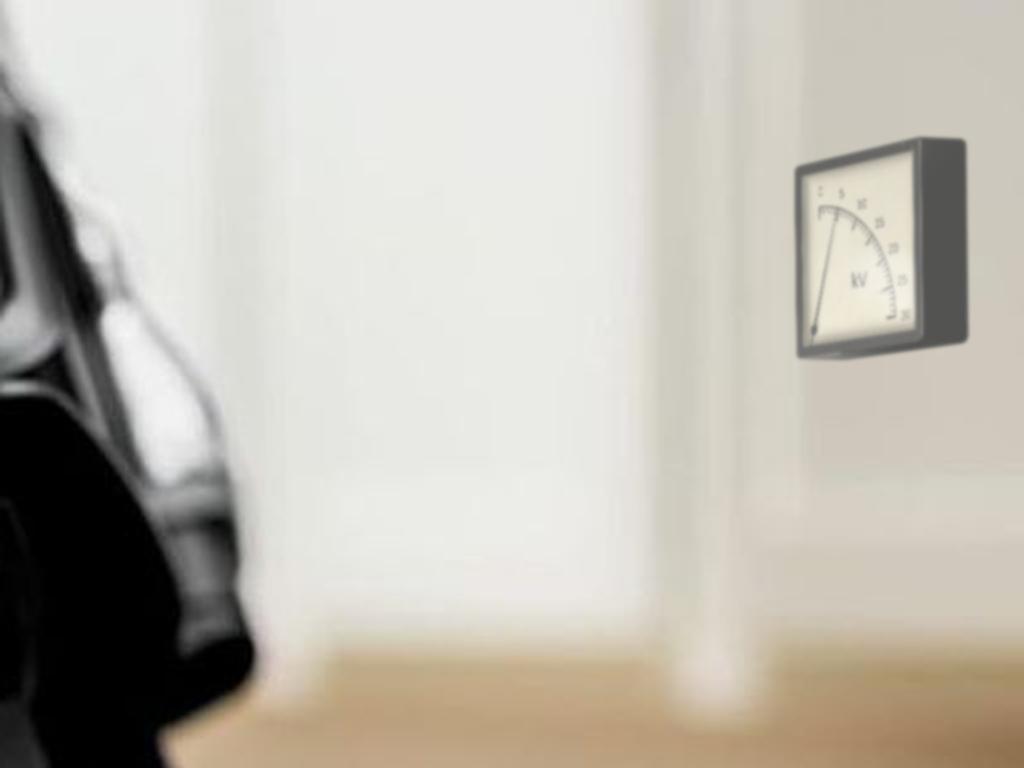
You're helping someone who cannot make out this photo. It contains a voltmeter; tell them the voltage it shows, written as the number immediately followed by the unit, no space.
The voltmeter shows 5kV
